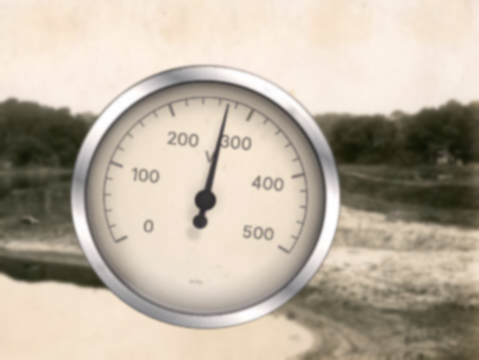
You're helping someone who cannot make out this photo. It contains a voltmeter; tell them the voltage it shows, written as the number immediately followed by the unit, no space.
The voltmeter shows 270V
